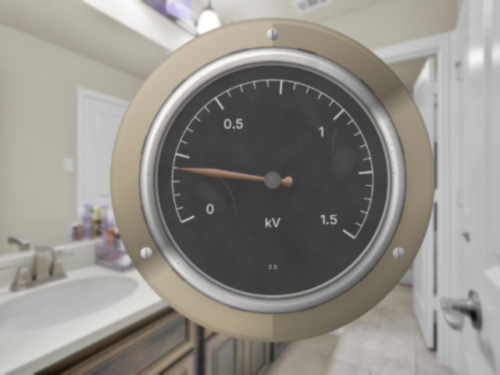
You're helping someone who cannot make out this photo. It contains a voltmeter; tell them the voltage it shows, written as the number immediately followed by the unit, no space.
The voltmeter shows 0.2kV
